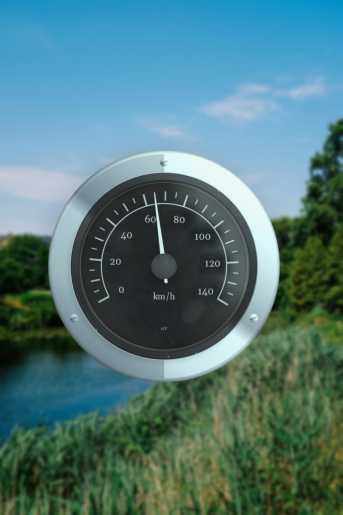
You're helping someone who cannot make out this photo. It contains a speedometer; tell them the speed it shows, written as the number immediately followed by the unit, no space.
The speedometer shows 65km/h
